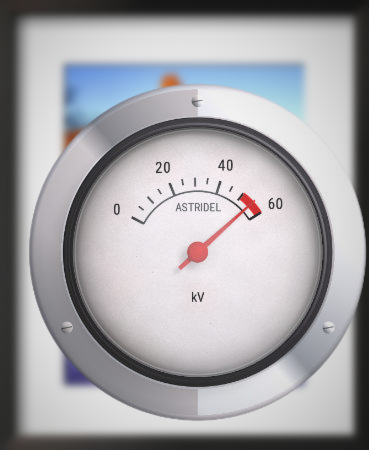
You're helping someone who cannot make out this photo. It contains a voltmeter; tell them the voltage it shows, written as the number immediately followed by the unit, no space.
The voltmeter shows 55kV
